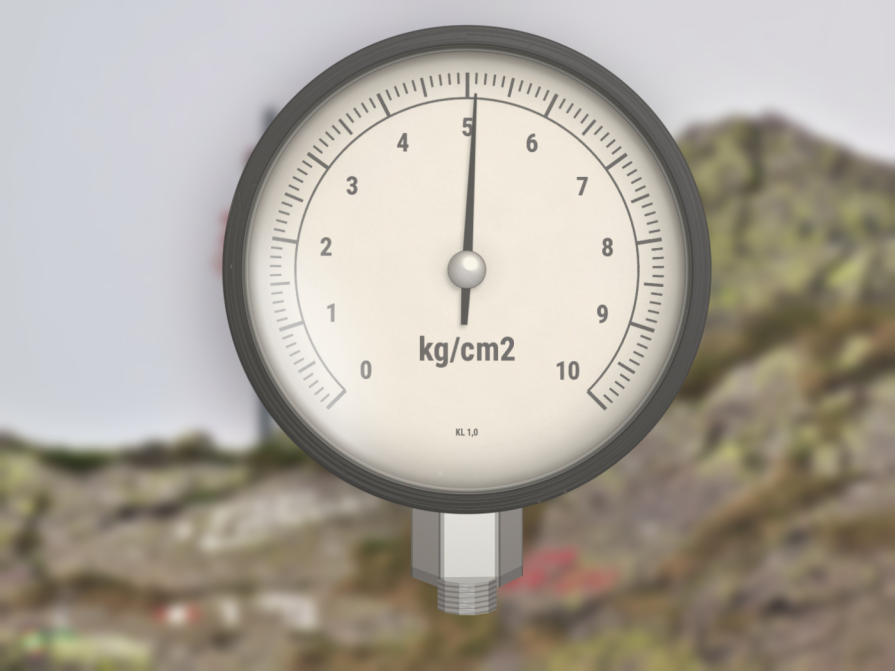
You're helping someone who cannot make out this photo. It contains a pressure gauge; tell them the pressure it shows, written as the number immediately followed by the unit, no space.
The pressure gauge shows 5.1kg/cm²
